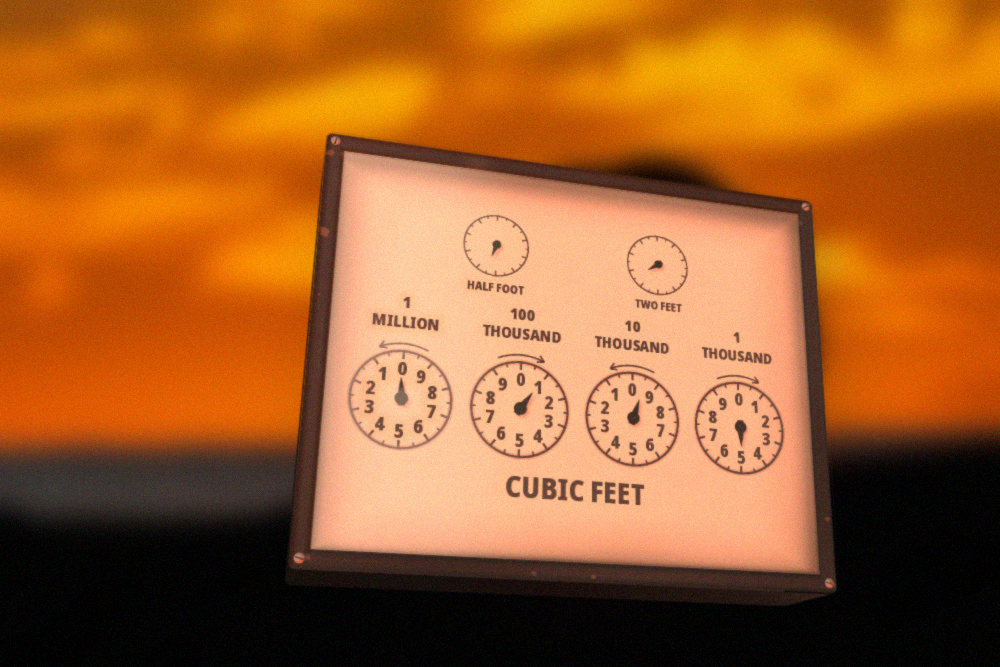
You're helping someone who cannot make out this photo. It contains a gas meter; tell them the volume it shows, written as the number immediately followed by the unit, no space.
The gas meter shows 9500ft³
